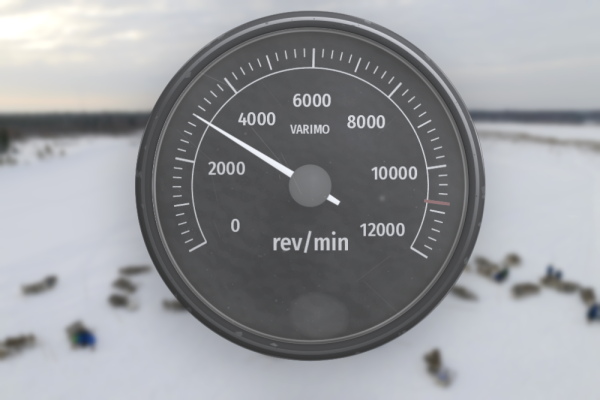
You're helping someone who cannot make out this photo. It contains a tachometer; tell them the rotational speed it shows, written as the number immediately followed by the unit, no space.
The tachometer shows 3000rpm
